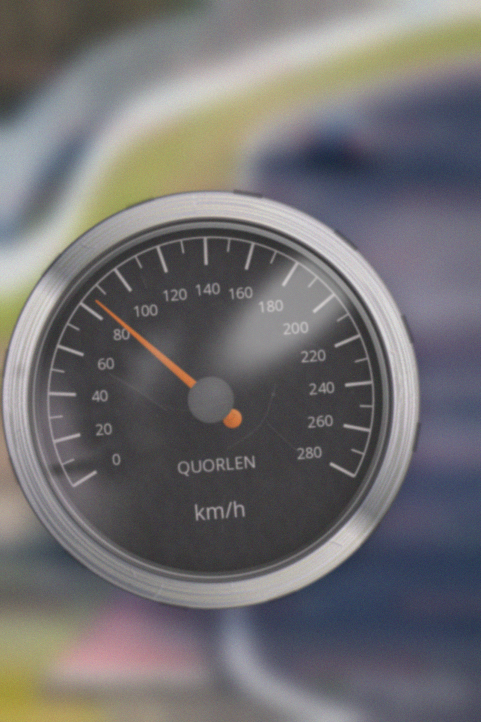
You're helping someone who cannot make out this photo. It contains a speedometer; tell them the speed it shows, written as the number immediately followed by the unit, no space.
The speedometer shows 85km/h
